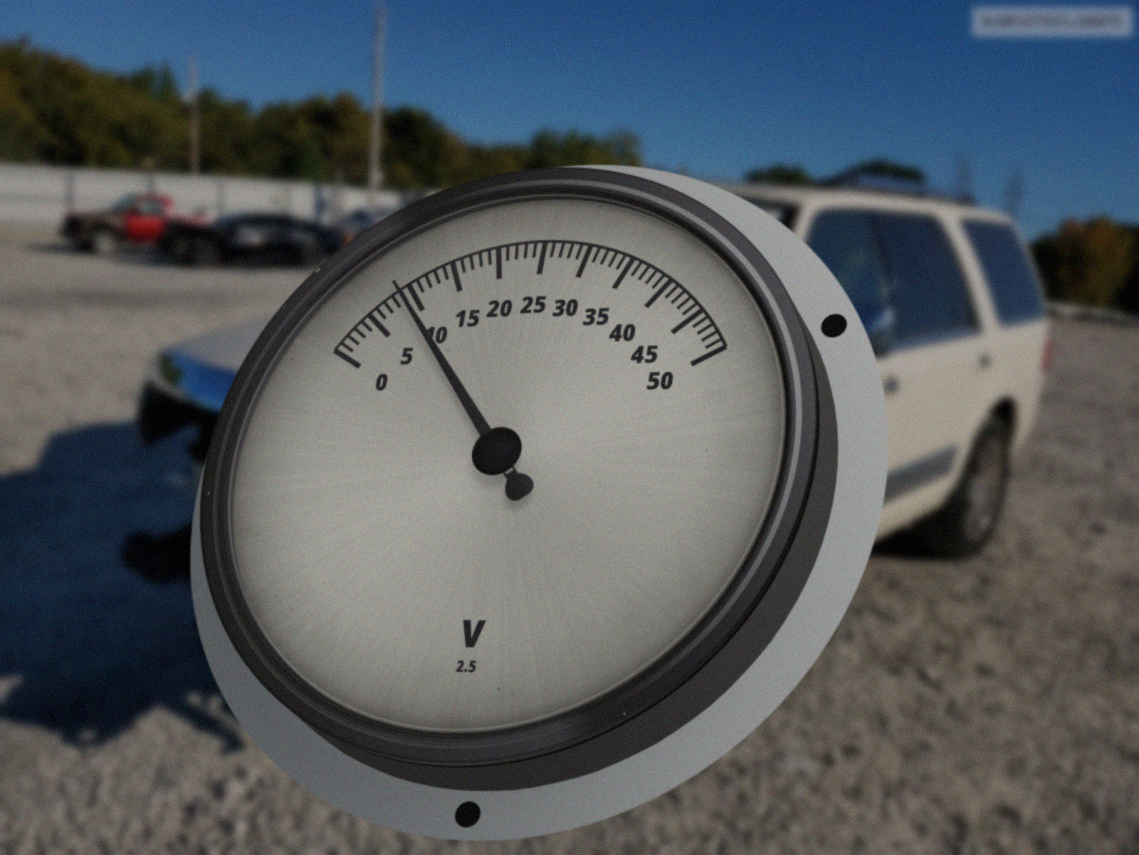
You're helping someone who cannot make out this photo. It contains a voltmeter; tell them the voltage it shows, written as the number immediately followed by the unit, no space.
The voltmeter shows 9V
